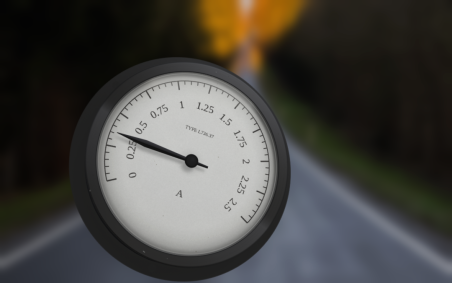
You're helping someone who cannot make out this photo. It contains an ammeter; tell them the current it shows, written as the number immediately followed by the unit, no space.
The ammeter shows 0.35A
